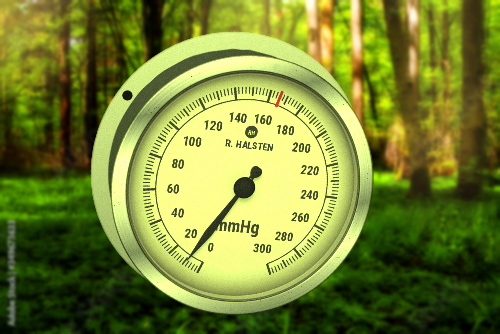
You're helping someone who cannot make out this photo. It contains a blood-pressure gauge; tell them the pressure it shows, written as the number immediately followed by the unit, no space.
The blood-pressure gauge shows 10mmHg
